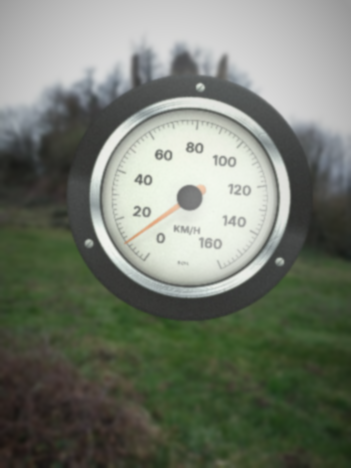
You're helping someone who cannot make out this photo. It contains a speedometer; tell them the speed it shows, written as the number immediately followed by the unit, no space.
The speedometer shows 10km/h
